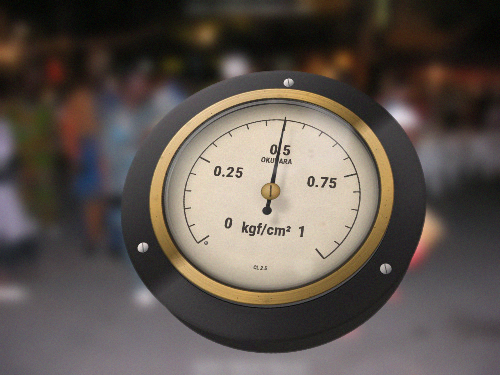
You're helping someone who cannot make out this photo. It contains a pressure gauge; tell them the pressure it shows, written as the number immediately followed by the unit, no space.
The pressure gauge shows 0.5kg/cm²
